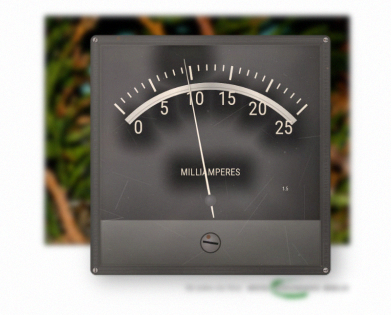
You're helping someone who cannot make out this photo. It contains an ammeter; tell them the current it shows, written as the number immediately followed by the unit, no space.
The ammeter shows 9.5mA
